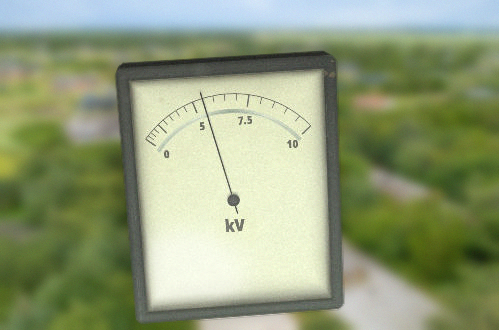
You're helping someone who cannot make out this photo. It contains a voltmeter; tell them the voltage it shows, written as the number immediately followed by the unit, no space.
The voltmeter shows 5.5kV
